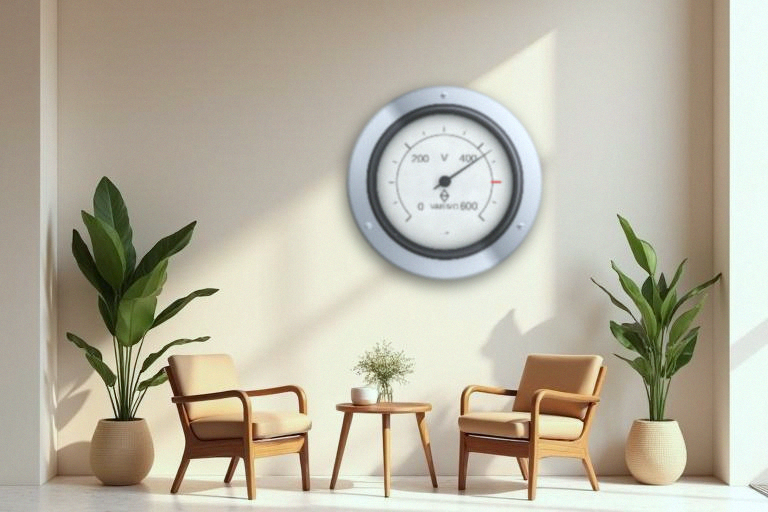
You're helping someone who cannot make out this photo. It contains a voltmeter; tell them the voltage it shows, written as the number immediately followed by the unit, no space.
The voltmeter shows 425V
